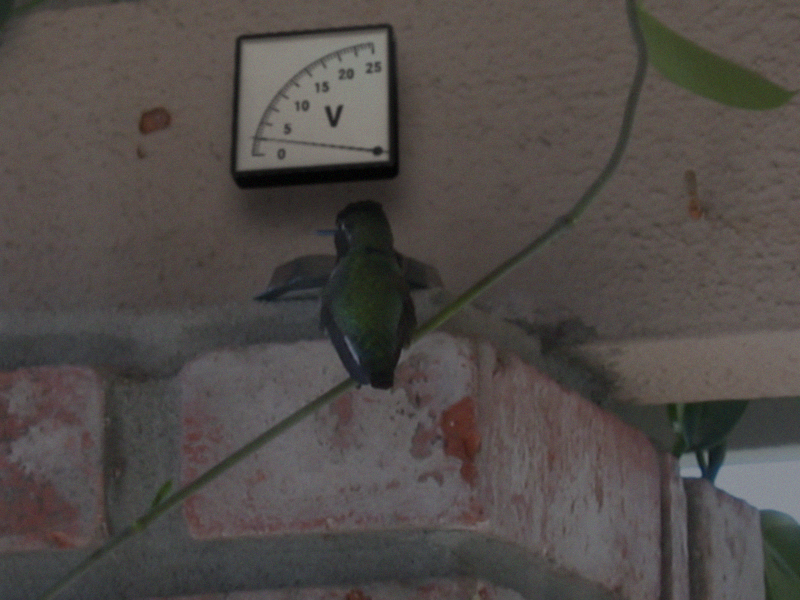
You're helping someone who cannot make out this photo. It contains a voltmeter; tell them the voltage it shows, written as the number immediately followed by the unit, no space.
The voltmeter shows 2.5V
